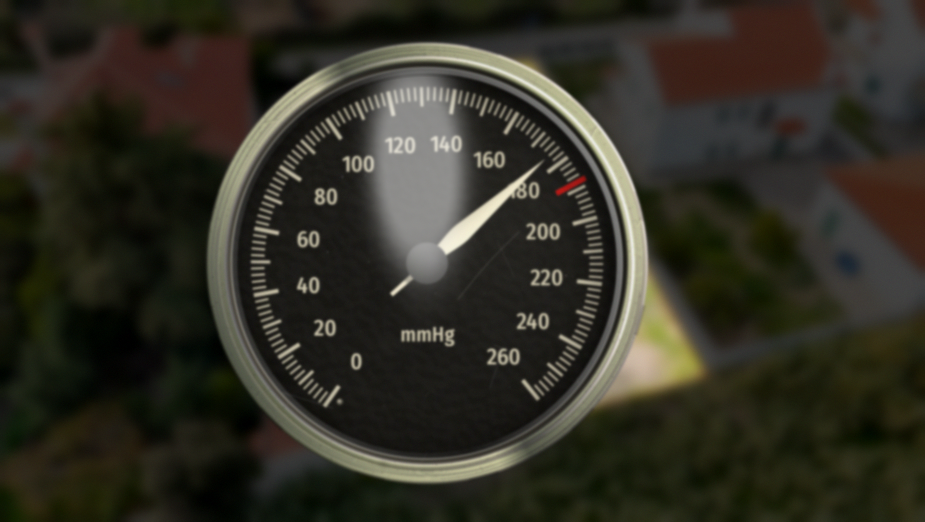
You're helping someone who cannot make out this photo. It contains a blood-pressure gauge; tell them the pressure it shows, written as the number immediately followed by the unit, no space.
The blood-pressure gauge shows 176mmHg
